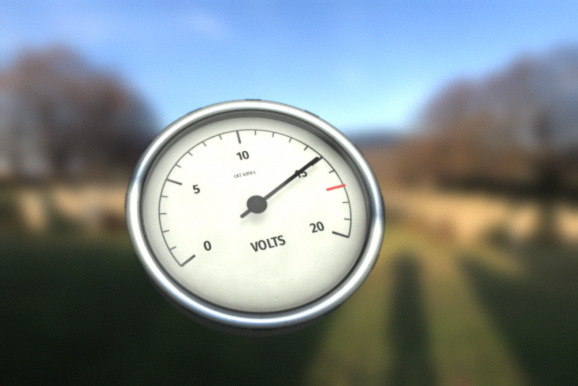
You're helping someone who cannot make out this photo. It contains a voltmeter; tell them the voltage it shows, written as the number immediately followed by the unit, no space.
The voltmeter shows 15V
